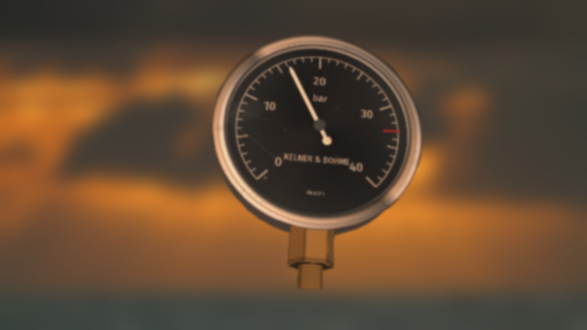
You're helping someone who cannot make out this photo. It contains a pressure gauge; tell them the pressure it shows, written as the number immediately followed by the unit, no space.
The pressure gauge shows 16bar
